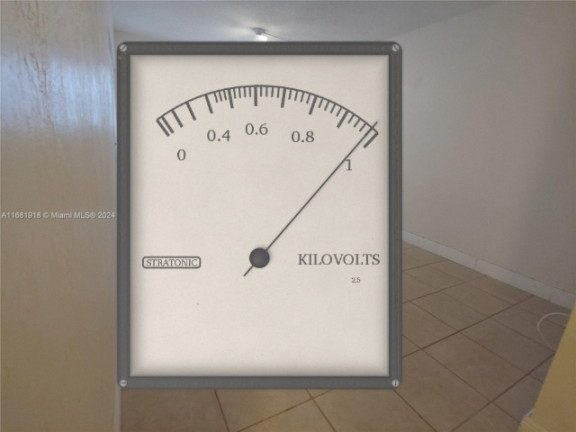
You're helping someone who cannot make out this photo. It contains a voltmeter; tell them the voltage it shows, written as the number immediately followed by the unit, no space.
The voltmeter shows 0.98kV
